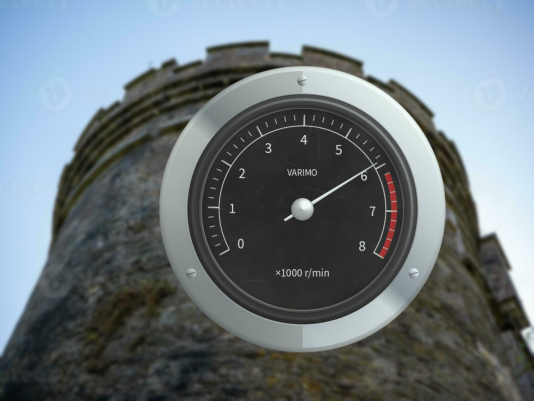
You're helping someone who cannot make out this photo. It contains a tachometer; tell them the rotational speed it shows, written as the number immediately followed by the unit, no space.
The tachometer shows 5900rpm
